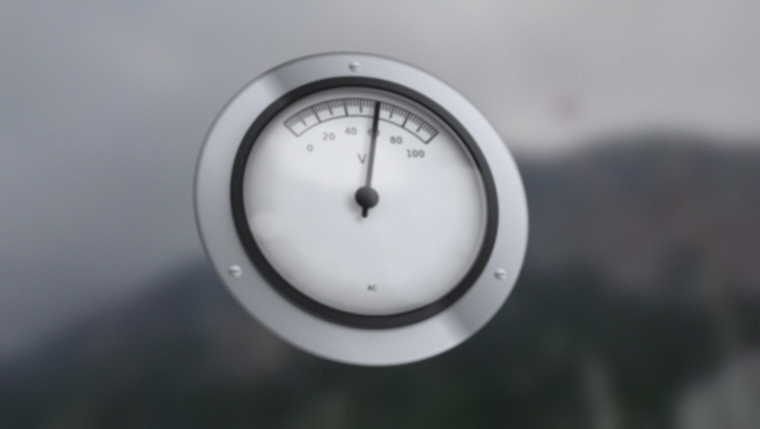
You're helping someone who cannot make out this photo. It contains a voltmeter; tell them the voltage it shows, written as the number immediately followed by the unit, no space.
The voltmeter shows 60V
